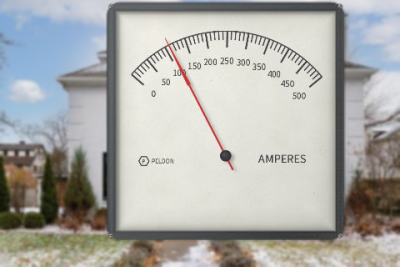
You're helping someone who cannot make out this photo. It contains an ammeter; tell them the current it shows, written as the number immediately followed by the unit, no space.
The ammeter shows 110A
